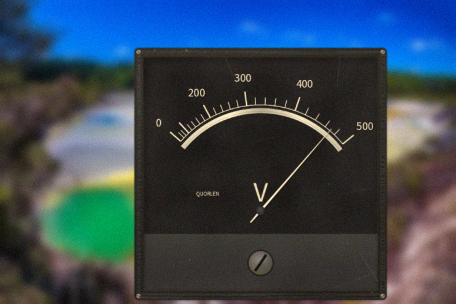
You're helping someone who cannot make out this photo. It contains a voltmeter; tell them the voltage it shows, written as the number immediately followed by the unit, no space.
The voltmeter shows 470V
